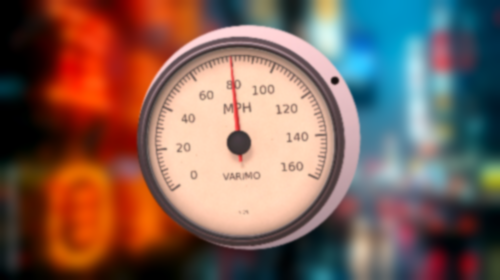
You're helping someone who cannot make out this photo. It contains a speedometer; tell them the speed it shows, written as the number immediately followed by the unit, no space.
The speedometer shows 80mph
